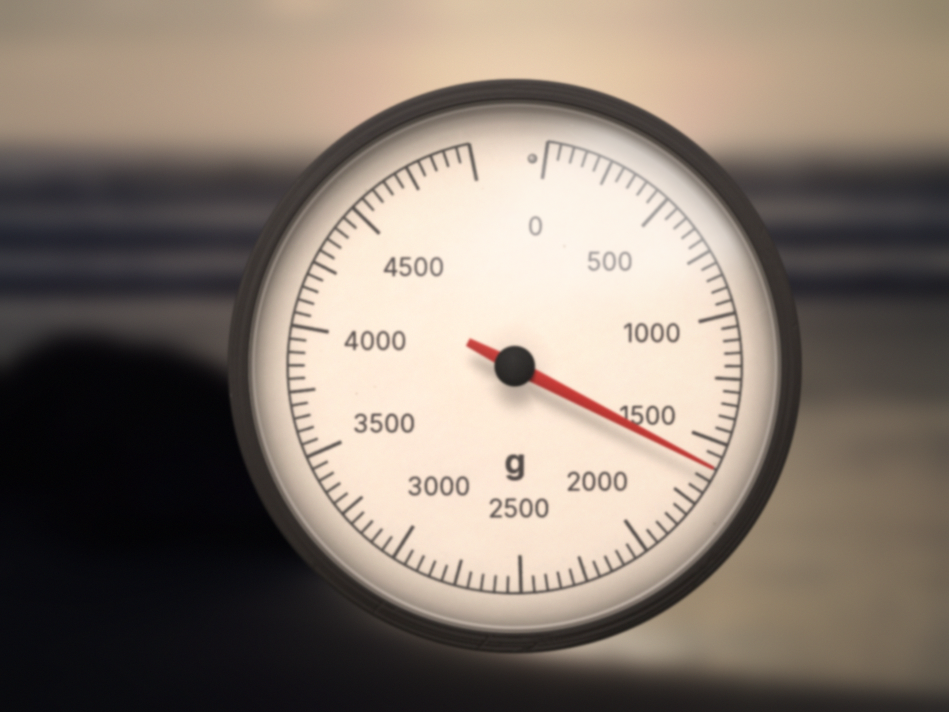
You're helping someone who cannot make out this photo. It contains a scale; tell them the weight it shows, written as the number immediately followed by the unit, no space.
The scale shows 1600g
